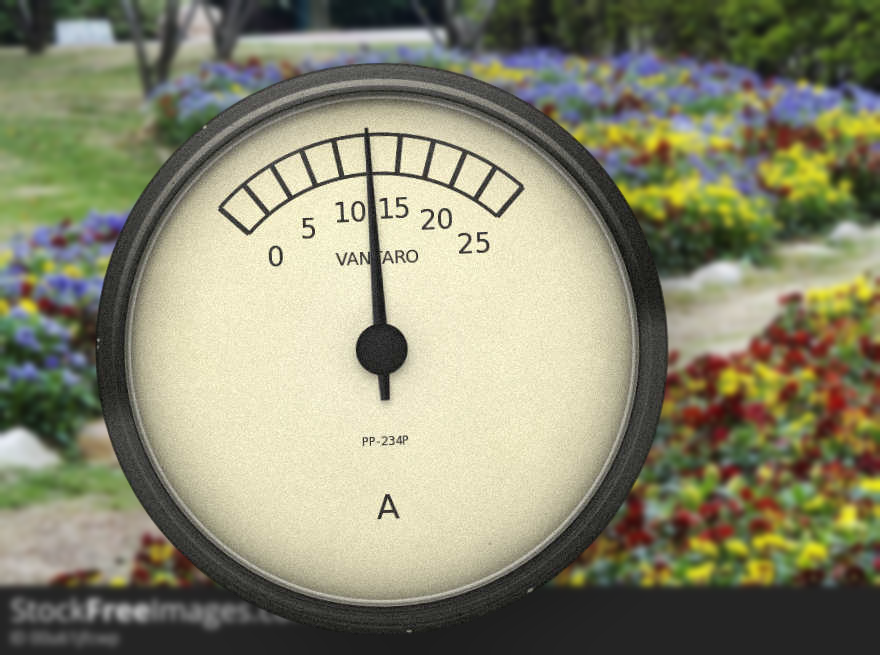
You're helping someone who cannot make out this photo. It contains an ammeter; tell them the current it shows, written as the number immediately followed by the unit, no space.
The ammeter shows 12.5A
